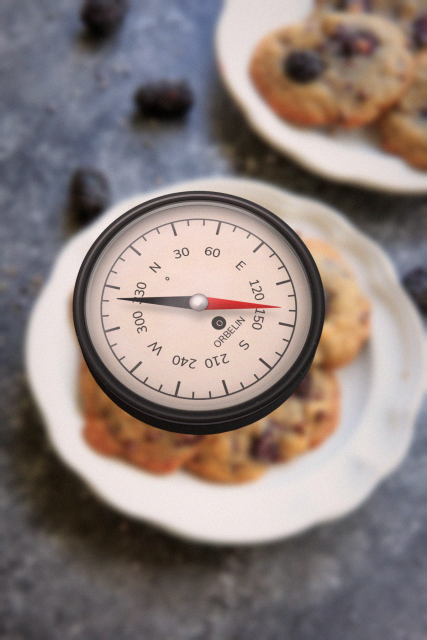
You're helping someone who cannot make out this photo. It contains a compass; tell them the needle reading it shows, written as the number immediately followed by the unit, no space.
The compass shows 140°
